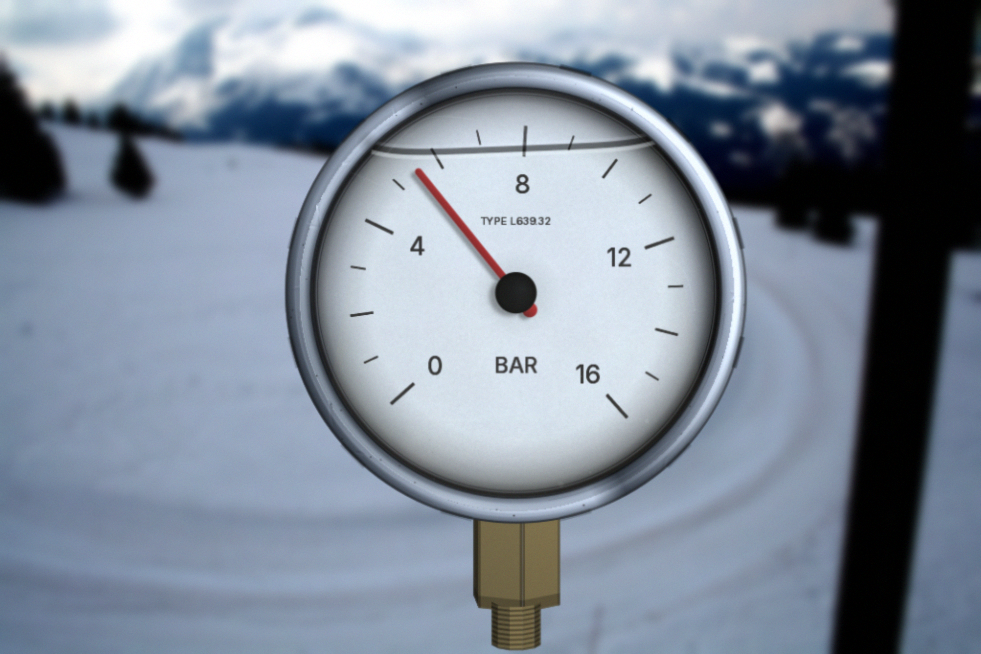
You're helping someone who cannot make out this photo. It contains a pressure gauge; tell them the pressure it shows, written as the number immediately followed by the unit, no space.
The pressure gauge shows 5.5bar
